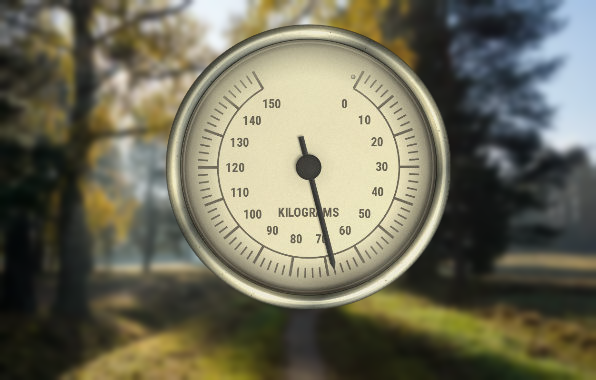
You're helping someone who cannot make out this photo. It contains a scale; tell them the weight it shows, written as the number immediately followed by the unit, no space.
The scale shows 68kg
